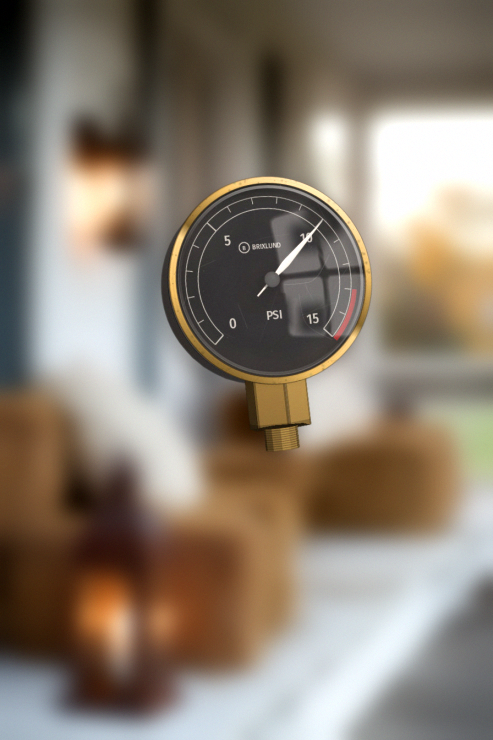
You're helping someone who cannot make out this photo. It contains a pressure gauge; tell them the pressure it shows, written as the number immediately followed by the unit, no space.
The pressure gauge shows 10psi
